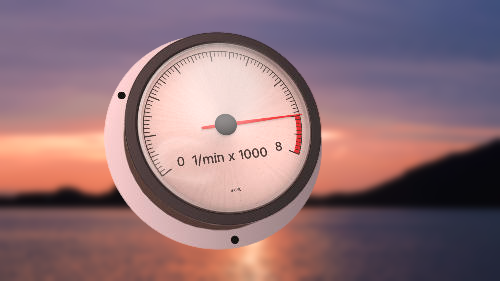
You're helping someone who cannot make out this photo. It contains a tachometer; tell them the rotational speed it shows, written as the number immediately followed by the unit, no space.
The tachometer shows 7000rpm
